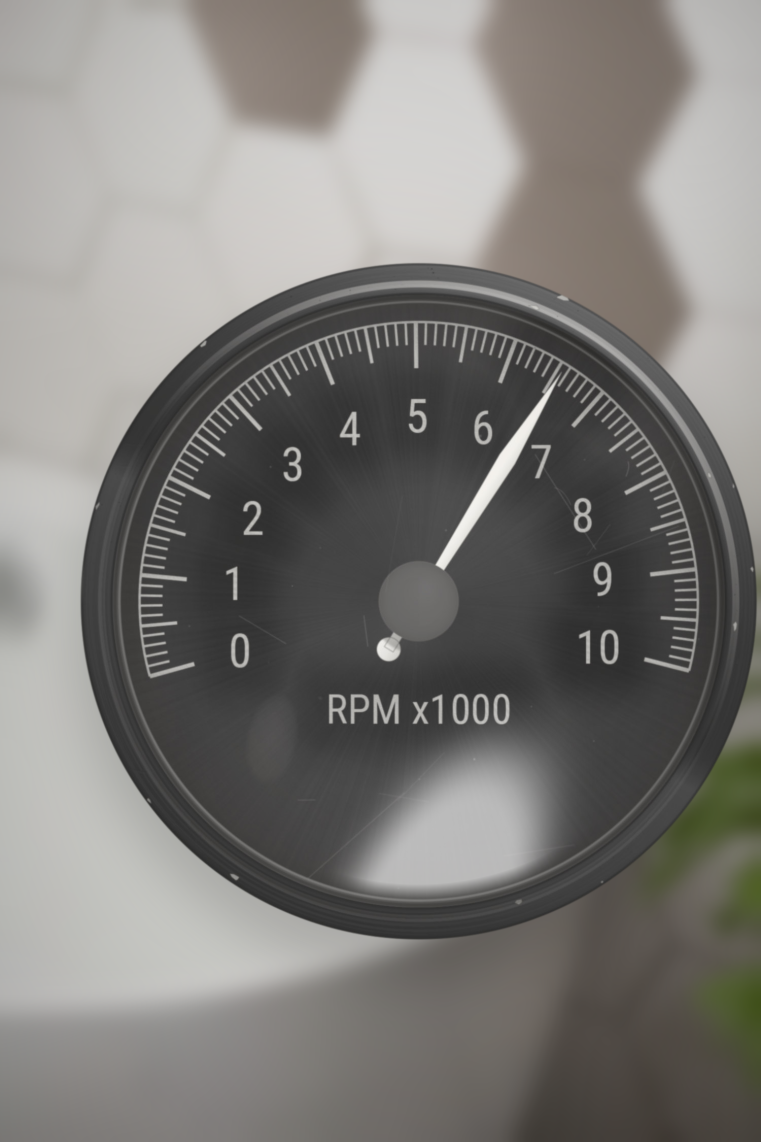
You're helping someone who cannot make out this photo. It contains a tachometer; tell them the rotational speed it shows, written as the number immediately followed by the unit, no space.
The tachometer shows 6550rpm
